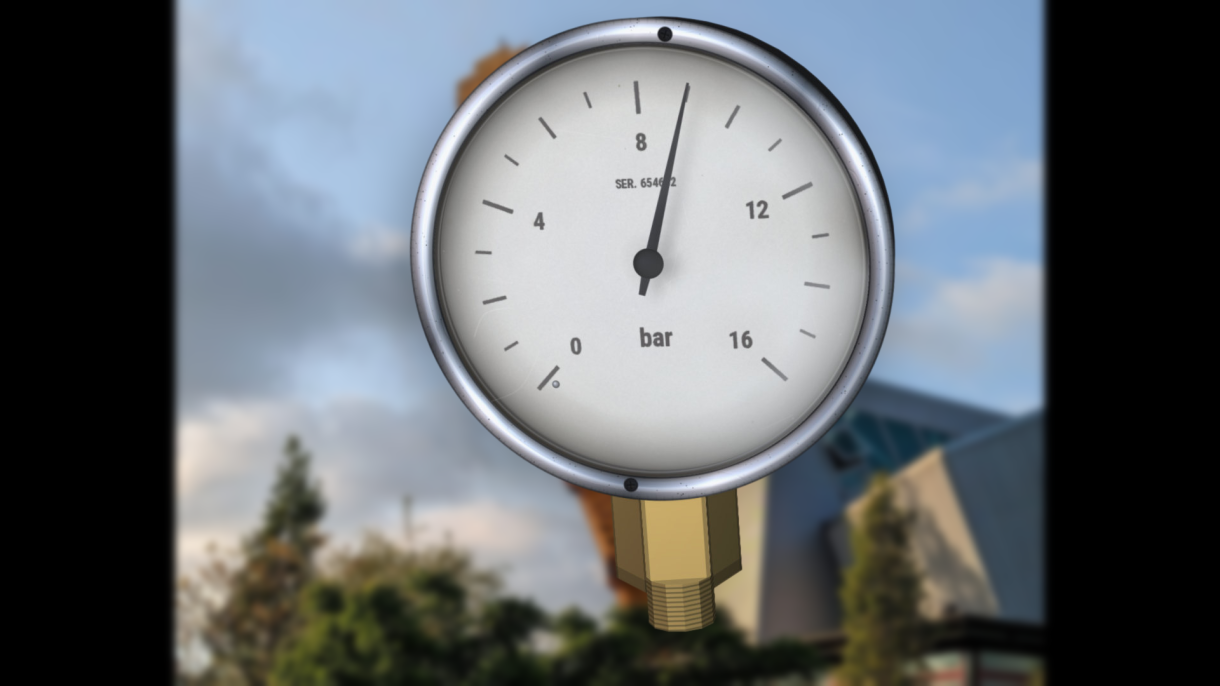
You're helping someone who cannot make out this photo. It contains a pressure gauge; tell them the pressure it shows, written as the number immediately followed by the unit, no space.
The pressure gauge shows 9bar
